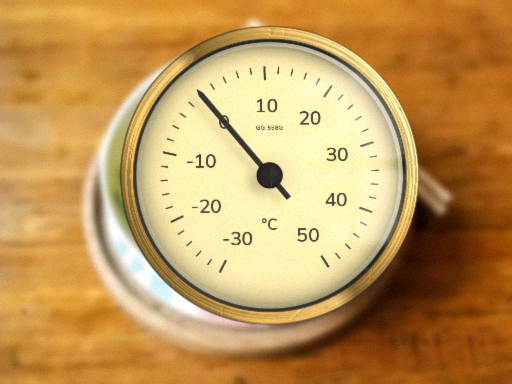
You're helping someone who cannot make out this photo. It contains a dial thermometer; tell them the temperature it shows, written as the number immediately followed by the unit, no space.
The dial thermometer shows 0°C
